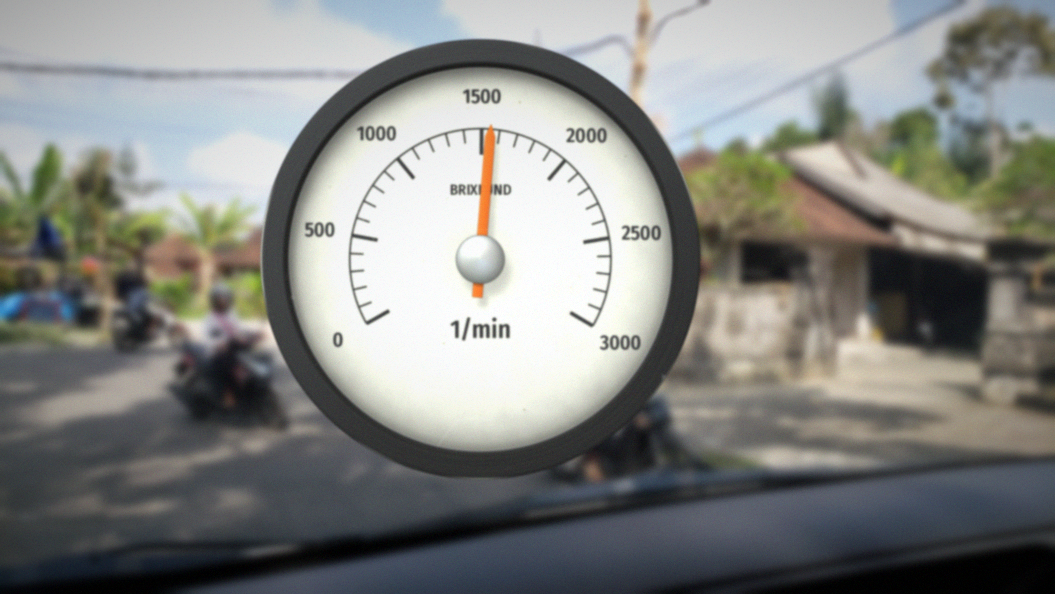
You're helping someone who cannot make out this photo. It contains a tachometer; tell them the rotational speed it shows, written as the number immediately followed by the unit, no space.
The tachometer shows 1550rpm
